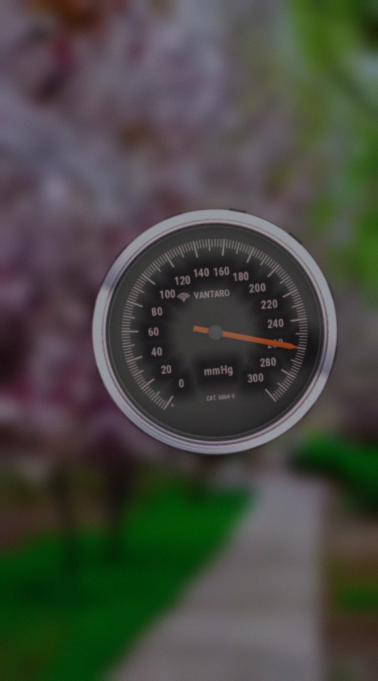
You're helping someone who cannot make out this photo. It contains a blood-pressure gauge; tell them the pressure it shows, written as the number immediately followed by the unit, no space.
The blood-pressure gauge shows 260mmHg
